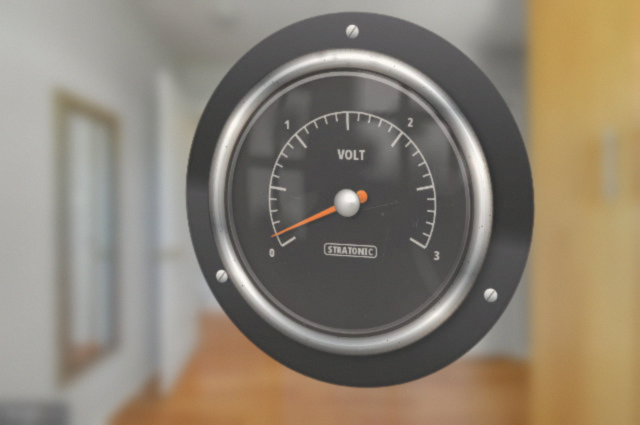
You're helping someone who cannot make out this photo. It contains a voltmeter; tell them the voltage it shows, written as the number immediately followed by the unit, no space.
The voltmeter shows 0.1V
